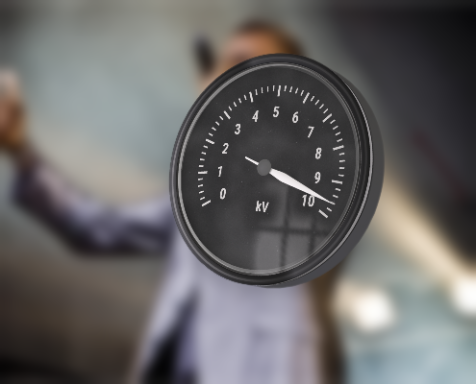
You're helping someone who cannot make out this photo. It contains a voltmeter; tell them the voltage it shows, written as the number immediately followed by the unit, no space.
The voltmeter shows 9.6kV
